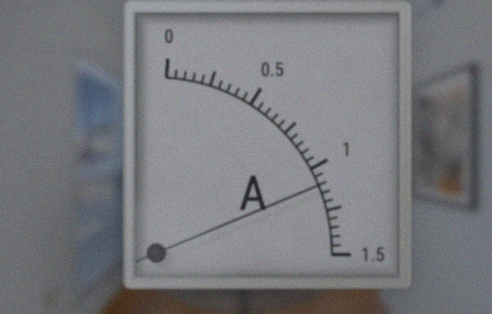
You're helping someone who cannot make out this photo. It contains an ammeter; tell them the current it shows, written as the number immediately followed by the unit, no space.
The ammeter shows 1.1A
